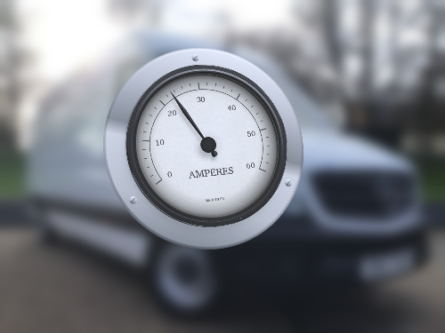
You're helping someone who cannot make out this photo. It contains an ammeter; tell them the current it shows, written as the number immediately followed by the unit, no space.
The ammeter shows 23A
